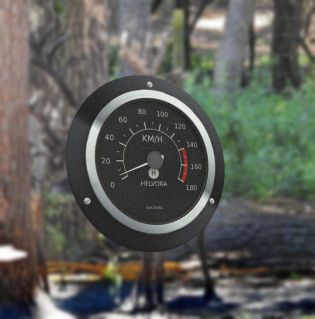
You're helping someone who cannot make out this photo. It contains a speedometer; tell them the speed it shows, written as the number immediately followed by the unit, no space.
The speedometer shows 5km/h
